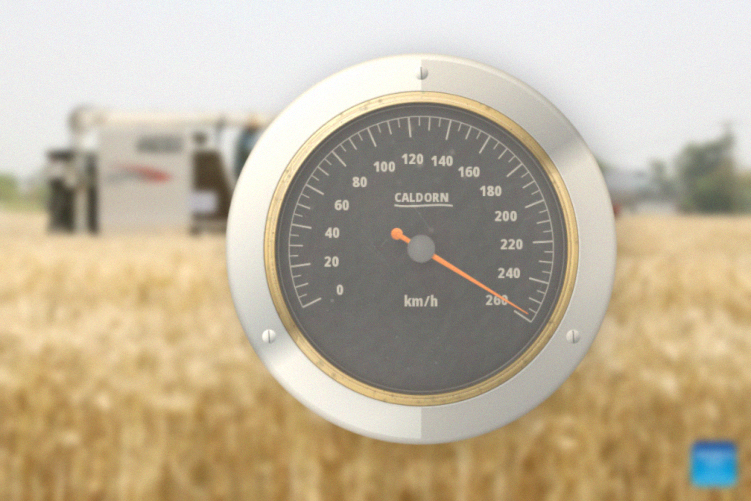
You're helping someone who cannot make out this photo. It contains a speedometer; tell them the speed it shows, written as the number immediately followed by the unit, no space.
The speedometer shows 257.5km/h
